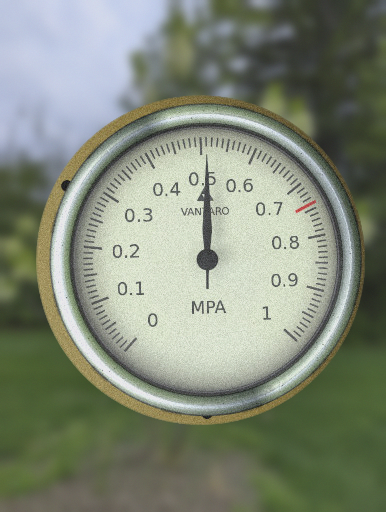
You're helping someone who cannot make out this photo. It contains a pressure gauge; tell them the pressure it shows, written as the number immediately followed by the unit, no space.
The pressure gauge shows 0.51MPa
